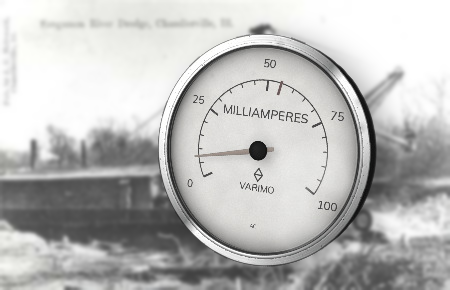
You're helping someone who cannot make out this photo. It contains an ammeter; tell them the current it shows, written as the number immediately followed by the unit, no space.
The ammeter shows 7.5mA
